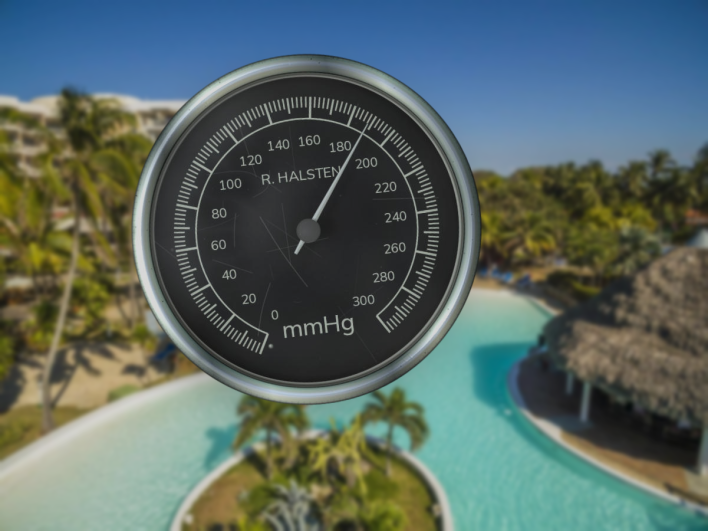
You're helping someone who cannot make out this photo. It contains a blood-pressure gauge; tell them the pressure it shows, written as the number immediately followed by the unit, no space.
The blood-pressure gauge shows 188mmHg
